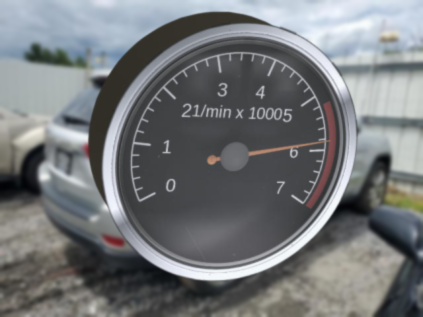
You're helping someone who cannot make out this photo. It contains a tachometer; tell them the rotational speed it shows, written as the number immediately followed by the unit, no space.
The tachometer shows 5800rpm
